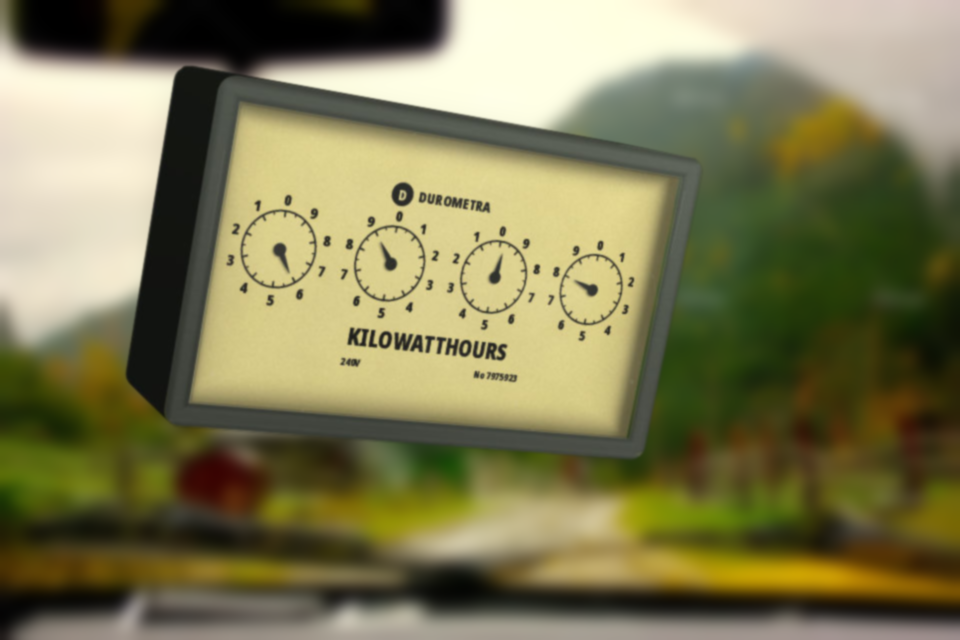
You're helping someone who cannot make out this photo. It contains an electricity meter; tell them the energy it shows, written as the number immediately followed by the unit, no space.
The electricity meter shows 5898kWh
